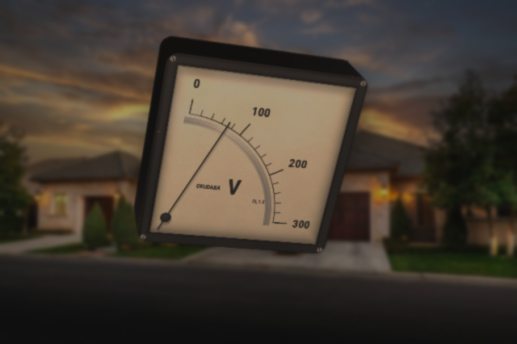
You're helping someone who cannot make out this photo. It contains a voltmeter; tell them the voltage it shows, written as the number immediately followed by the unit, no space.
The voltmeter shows 70V
